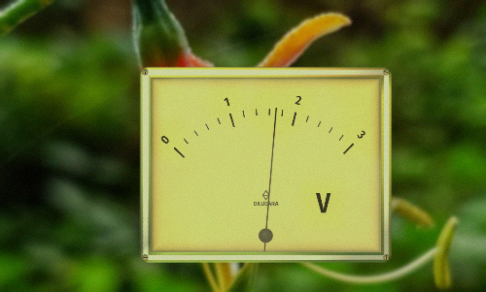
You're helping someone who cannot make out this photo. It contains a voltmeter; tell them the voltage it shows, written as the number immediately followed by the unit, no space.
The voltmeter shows 1.7V
